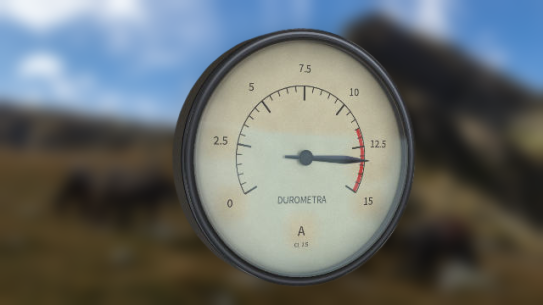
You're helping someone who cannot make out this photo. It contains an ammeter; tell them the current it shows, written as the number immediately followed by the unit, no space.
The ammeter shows 13.25A
